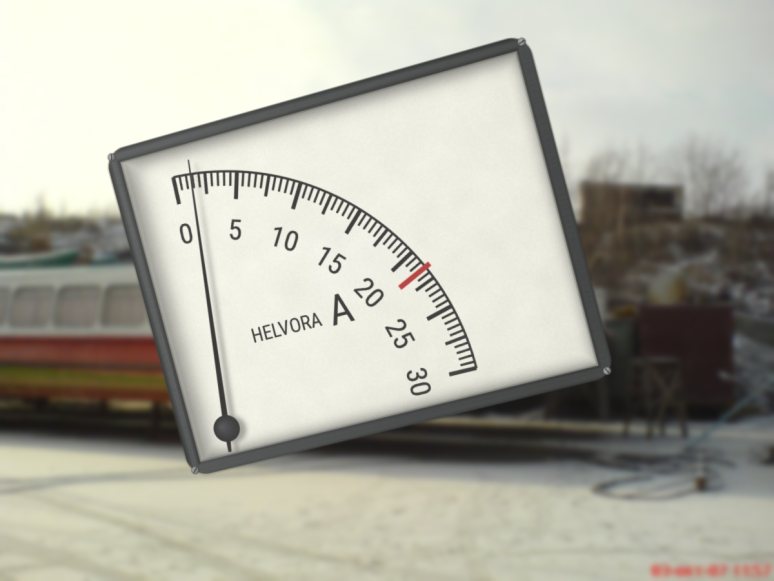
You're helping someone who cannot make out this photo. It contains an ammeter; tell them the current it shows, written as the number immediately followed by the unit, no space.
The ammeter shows 1.5A
